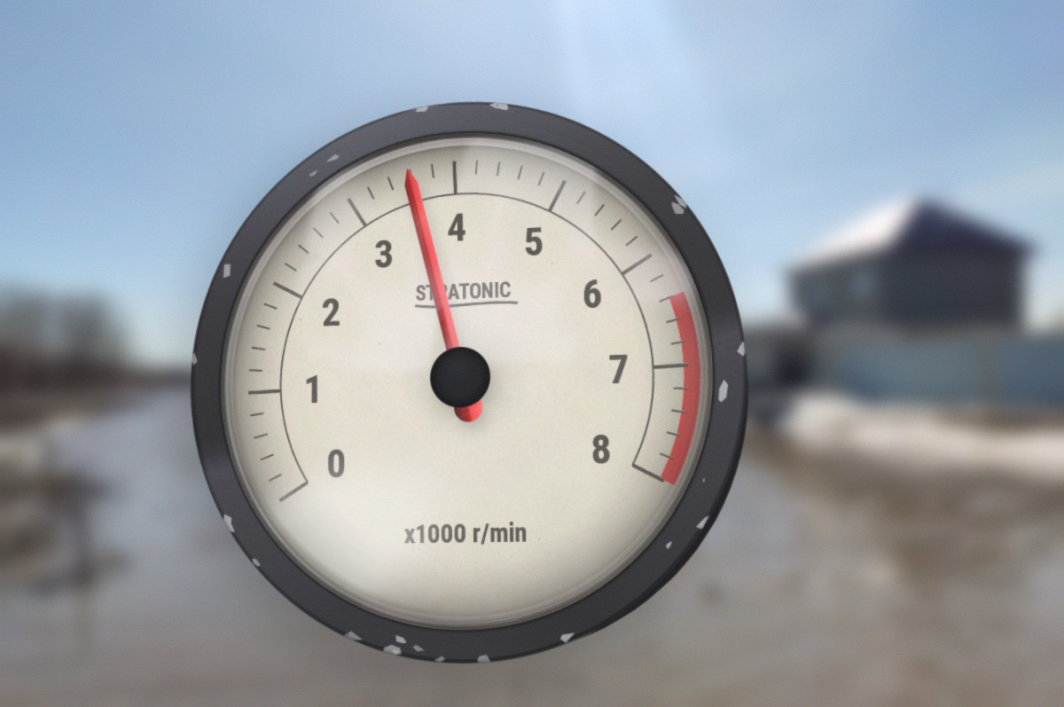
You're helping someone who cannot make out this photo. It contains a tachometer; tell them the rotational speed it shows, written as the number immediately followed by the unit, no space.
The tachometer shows 3600rpm
